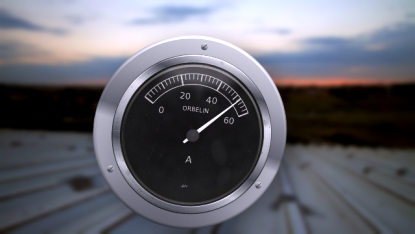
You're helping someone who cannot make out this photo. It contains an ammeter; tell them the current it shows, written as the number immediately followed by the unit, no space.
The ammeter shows 52A
